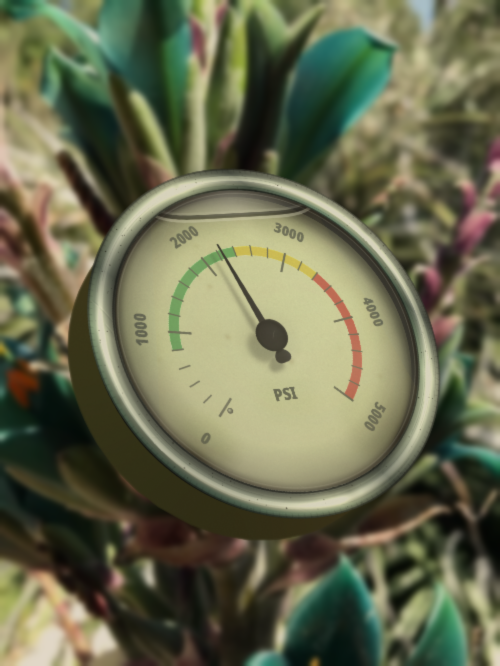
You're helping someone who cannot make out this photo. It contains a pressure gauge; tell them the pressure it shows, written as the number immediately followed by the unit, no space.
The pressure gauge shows 2200psi
